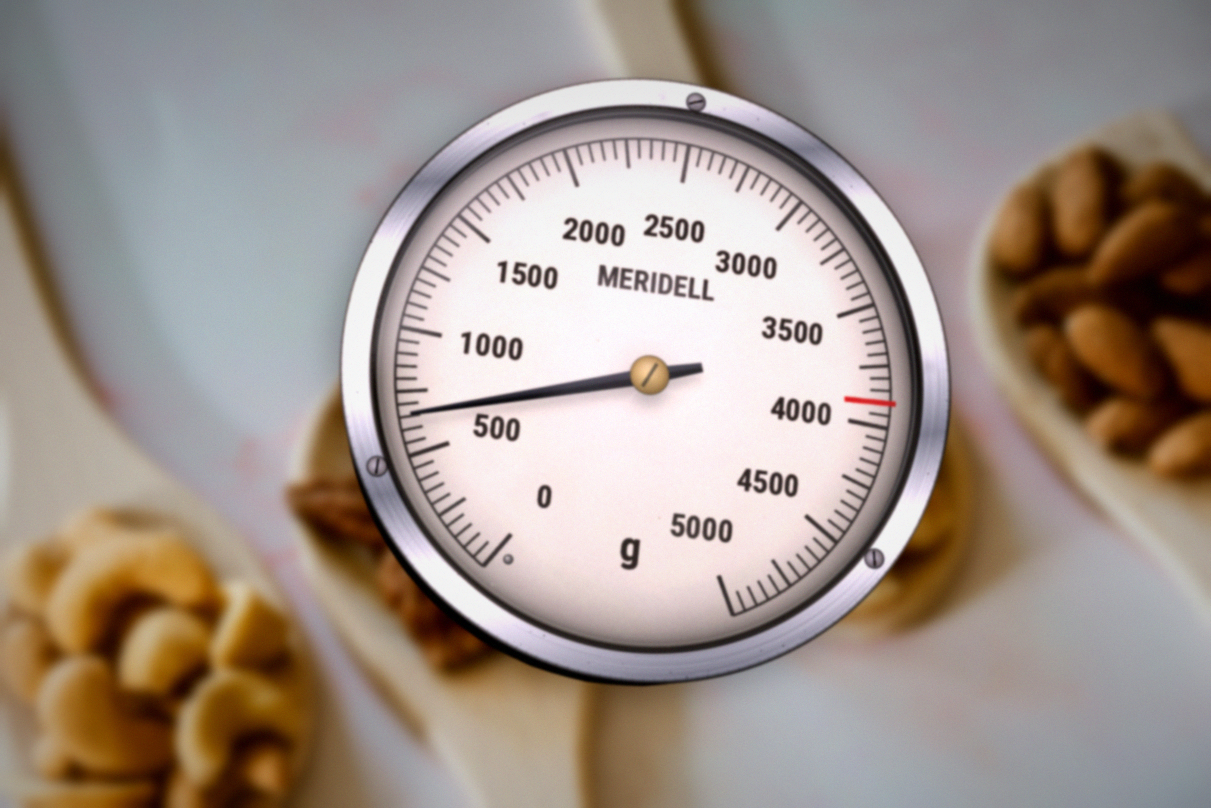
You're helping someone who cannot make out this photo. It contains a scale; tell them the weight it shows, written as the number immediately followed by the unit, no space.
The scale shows 650g
